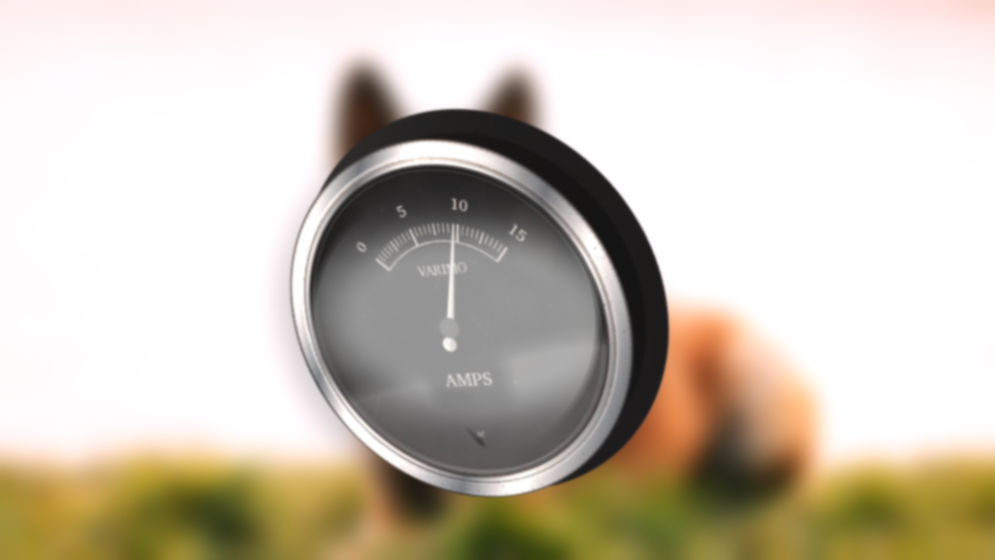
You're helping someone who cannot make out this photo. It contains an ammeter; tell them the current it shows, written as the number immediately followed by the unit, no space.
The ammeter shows 10A
